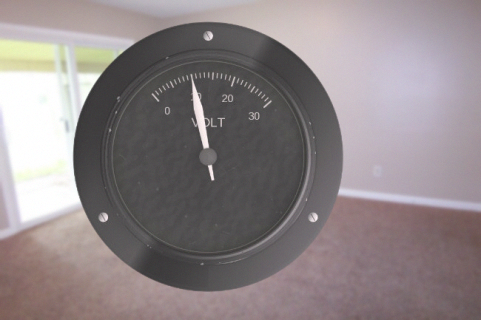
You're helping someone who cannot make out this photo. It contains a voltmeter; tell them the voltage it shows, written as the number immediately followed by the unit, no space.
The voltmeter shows 10V
